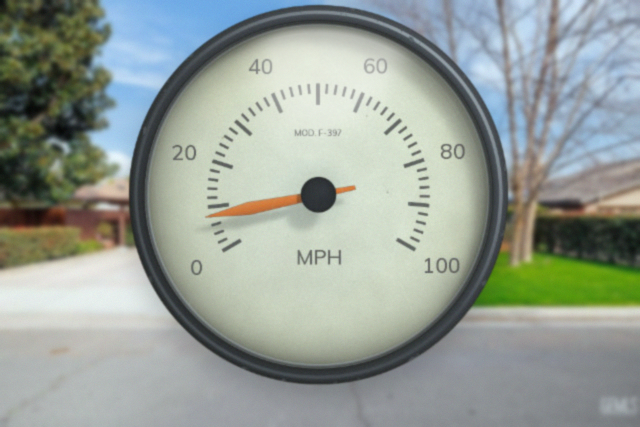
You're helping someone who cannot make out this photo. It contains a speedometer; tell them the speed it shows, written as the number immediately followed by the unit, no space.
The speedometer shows 8mph
